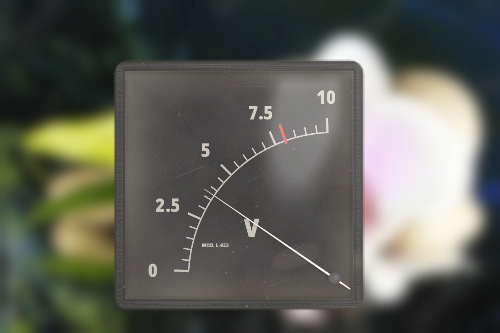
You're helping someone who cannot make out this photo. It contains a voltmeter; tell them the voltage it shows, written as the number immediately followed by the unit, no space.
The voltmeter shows 3.75V
